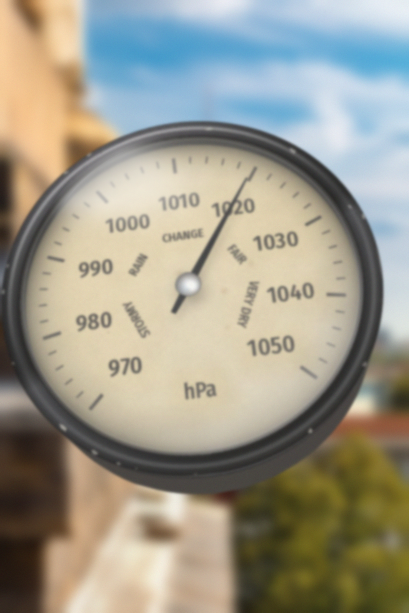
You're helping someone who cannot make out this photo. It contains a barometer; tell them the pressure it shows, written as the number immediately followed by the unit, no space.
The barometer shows 1020hPa
